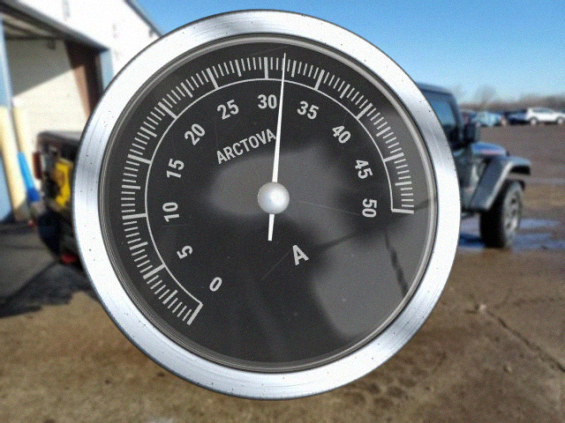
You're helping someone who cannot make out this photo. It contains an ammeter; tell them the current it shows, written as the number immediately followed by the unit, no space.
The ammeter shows 31.5A
